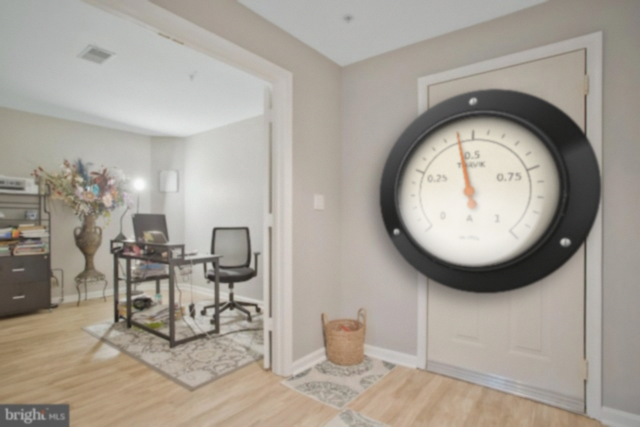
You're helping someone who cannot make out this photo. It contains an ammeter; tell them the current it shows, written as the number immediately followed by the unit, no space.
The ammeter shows 0.45A
